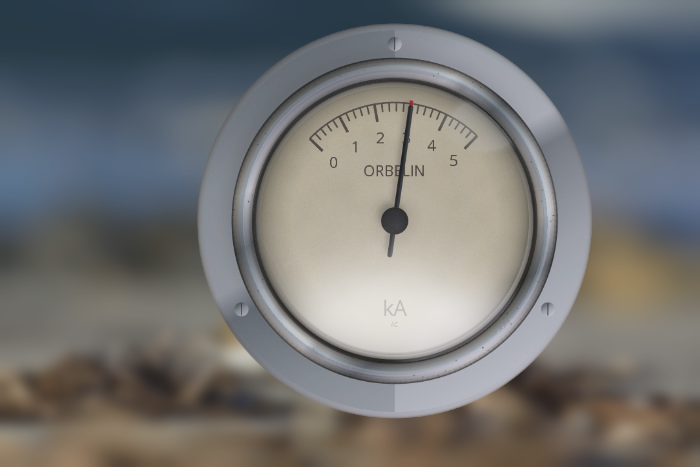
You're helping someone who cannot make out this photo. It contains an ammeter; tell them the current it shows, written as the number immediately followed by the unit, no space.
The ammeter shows 3kA
